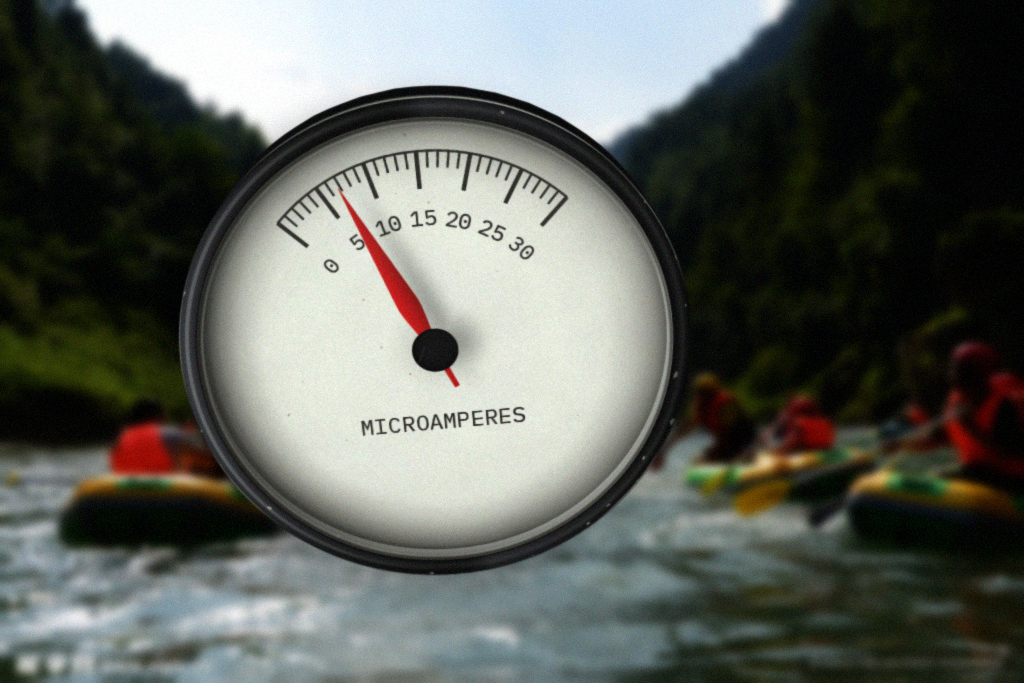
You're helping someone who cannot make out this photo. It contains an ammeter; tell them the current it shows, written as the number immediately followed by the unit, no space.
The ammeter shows 7µA
